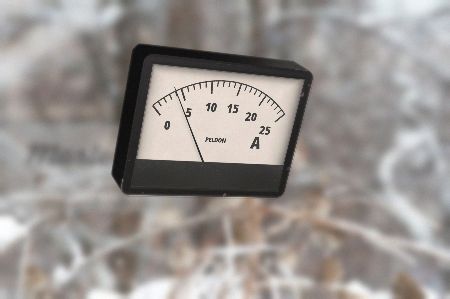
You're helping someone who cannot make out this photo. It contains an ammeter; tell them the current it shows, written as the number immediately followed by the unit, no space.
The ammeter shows 4A
